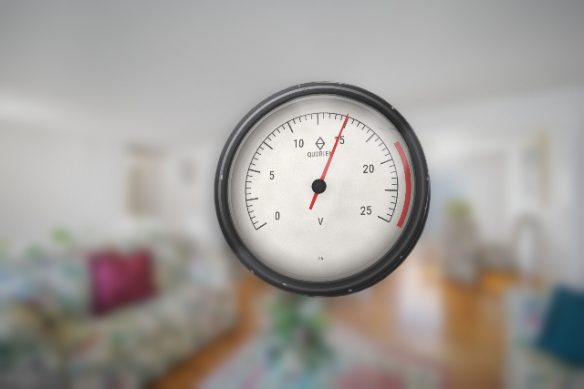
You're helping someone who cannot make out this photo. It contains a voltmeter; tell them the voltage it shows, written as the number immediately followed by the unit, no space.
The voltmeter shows 15V
